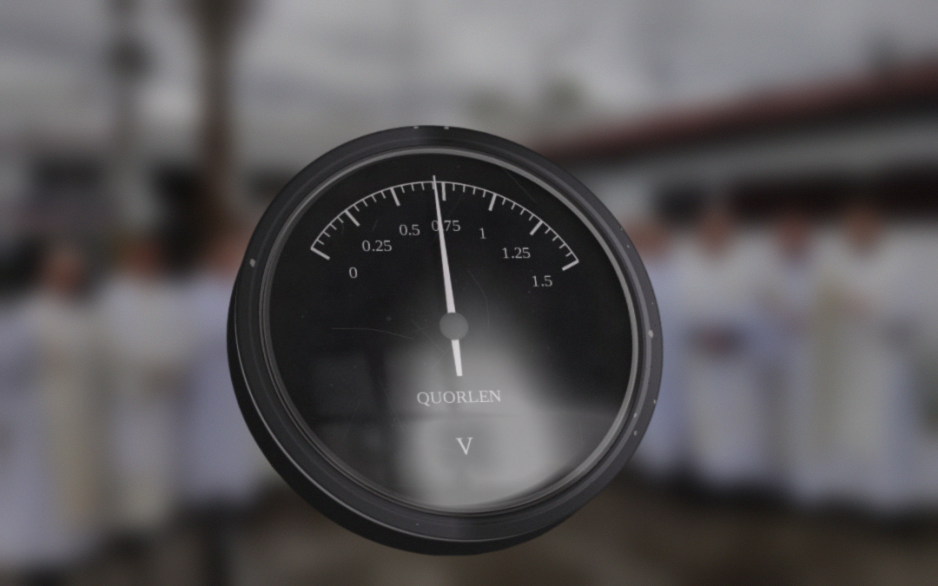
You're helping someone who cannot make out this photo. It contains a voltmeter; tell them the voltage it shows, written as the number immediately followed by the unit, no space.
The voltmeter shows 0.7V
